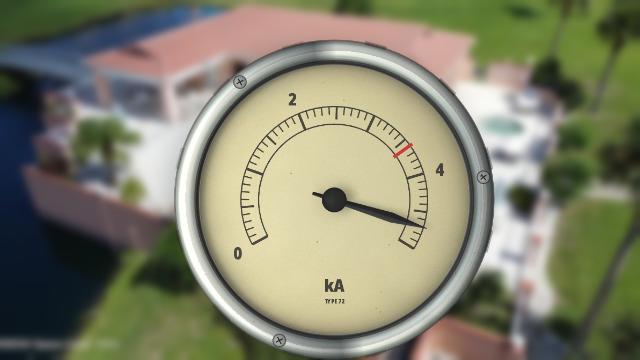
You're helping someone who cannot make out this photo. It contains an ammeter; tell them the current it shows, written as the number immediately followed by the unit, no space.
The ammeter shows 4.7kA
